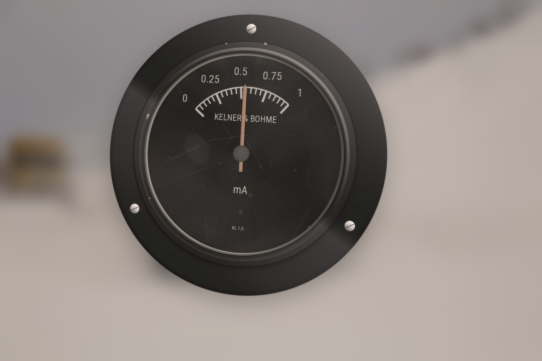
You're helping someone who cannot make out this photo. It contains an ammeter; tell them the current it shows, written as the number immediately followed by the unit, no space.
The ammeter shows 0.55mA
